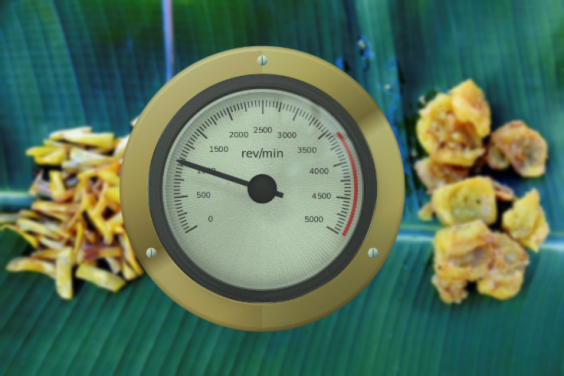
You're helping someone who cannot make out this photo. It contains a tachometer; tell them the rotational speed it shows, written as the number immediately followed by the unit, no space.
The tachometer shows 1000rpm
